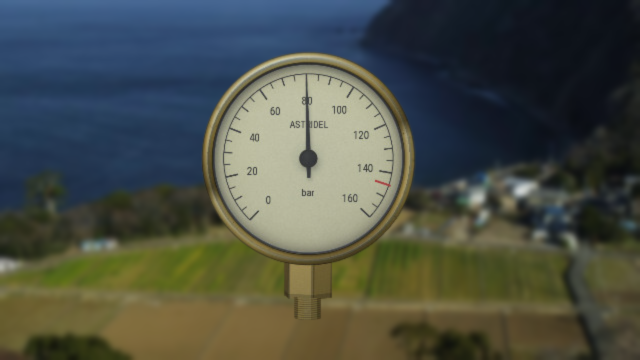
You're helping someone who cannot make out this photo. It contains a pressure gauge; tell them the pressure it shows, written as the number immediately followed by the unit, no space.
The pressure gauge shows 80bar
